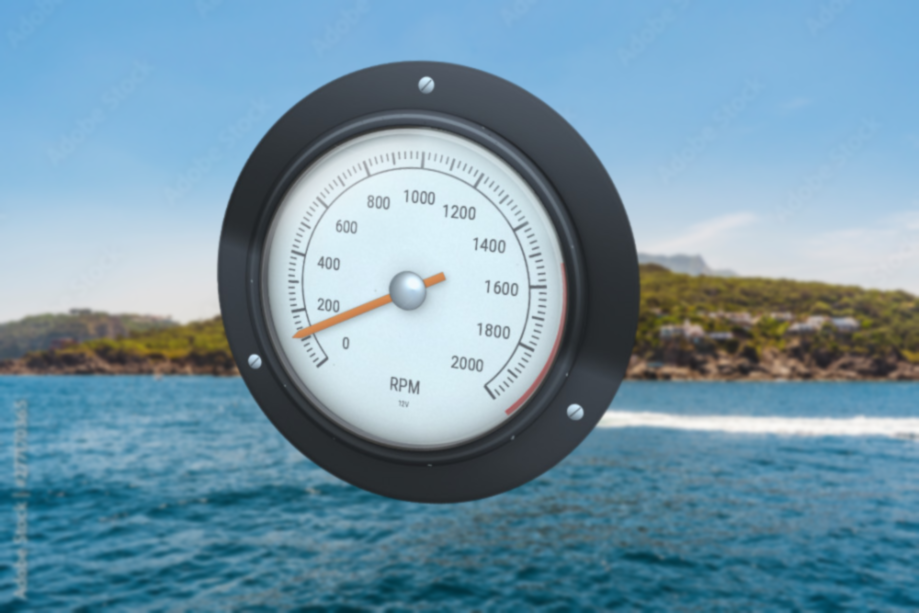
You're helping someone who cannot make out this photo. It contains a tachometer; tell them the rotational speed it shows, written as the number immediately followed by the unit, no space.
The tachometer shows 120rpm
